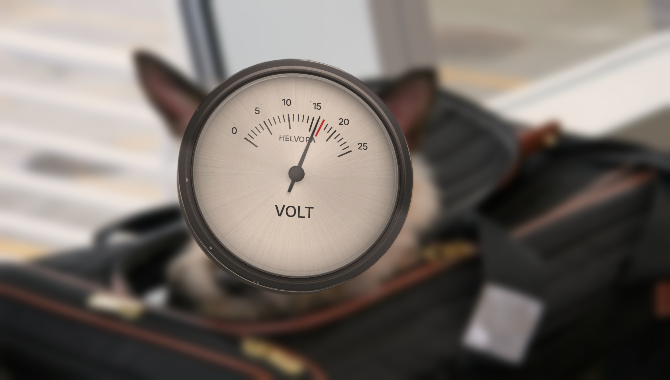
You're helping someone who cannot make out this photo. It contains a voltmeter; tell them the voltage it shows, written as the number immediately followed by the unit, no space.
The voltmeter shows 16V
